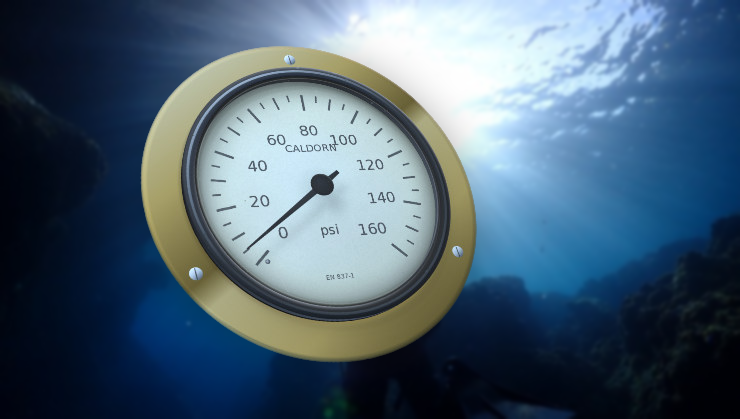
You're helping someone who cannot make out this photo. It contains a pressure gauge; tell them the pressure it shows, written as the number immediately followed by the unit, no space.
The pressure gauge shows 5psi
